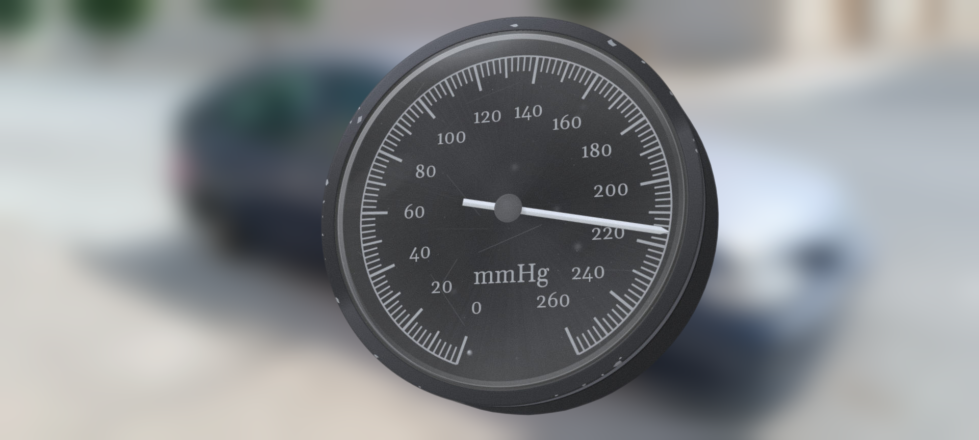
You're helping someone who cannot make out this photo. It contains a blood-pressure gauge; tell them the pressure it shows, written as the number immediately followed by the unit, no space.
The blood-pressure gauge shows 216mmHg
